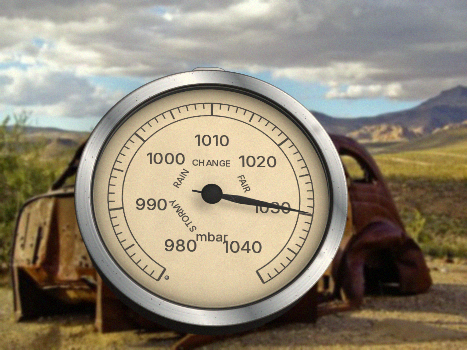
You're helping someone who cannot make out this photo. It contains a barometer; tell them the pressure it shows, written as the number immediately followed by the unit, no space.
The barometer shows 1030mbar
